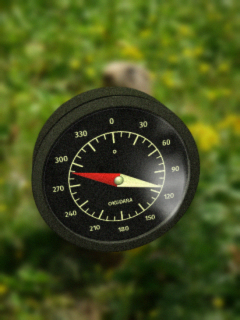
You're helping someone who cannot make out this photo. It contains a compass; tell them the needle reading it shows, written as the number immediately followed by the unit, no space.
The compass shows 290°
